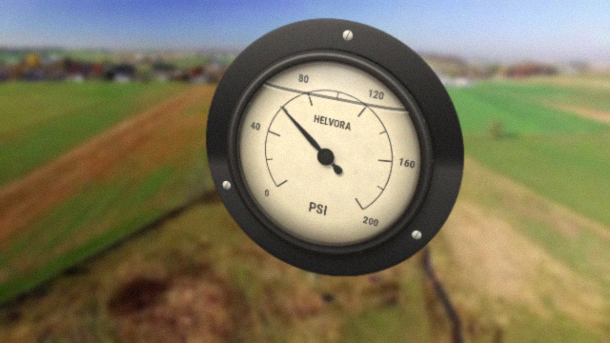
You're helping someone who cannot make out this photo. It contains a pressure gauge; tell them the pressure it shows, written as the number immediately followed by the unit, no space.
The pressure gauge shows 60psi
